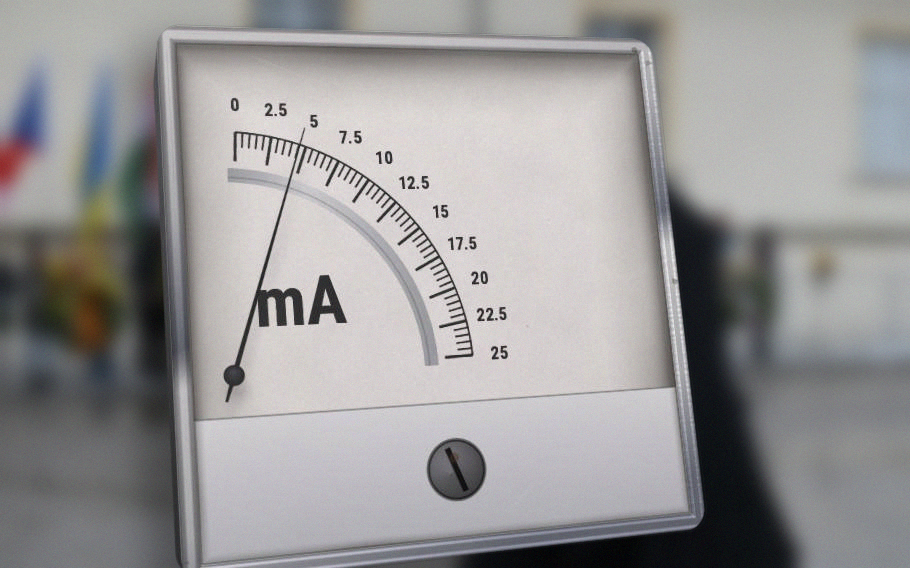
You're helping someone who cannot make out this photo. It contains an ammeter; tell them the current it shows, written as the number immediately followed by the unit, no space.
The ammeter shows 4.5mA
